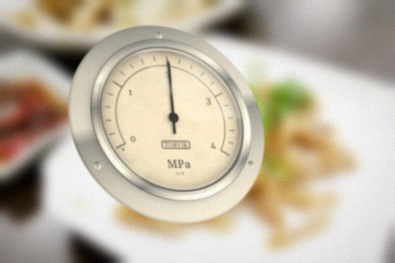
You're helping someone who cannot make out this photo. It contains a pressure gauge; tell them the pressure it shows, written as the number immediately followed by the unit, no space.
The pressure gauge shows 2MPa
